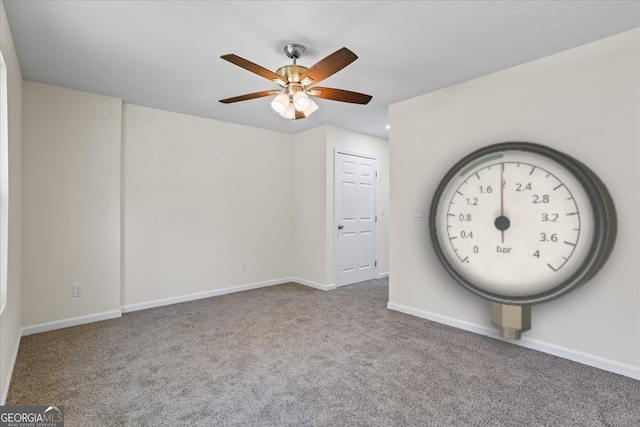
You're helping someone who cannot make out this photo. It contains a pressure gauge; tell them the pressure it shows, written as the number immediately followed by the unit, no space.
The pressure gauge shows 2bar
